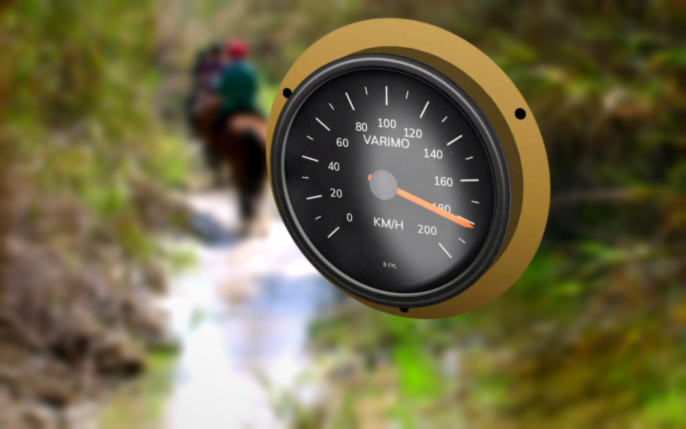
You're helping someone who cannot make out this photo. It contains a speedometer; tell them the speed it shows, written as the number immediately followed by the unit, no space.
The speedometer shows 180km/h
